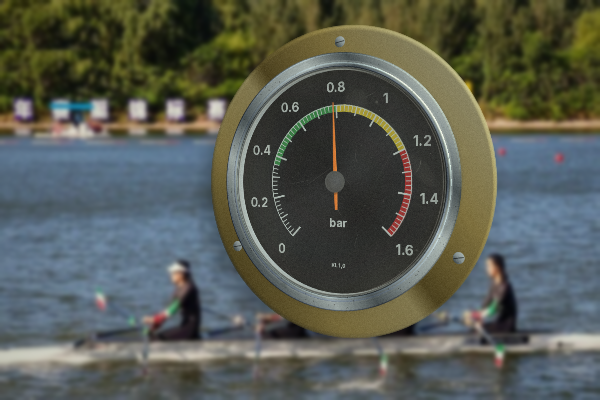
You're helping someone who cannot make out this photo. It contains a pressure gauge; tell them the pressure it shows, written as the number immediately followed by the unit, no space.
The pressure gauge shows 0.8bar
